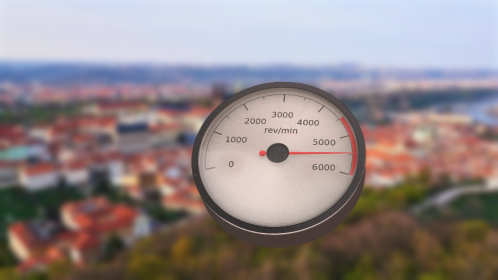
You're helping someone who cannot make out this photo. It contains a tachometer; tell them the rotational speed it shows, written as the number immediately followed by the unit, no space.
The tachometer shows 5500rpm
